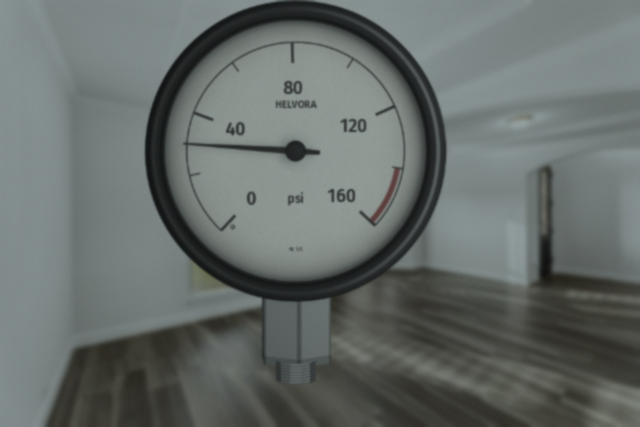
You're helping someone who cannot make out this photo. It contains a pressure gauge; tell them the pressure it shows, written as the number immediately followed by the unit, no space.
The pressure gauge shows 30psi
